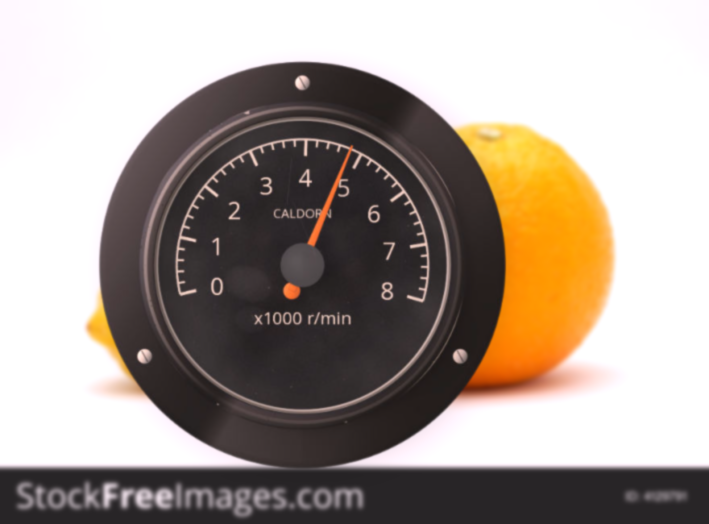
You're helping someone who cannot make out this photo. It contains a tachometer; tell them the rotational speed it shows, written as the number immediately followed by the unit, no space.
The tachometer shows 4800rpm
